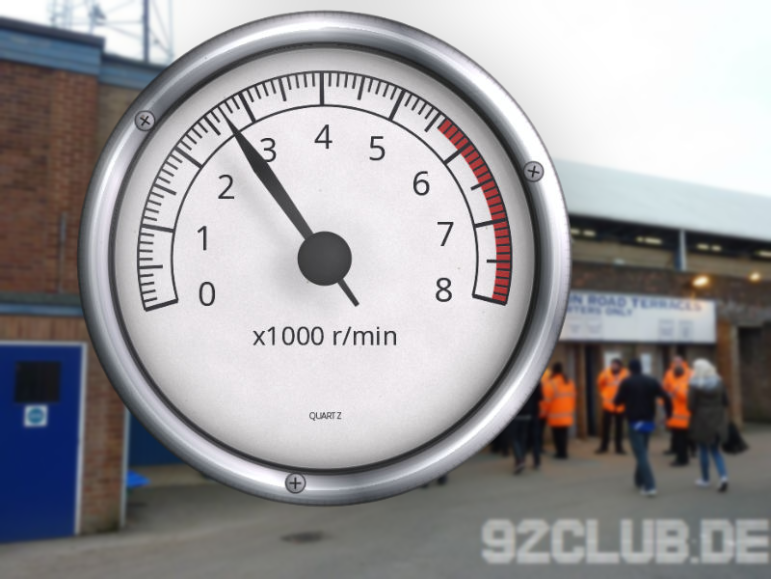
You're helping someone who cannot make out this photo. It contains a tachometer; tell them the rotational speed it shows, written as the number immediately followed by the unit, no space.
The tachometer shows 2700rpm
